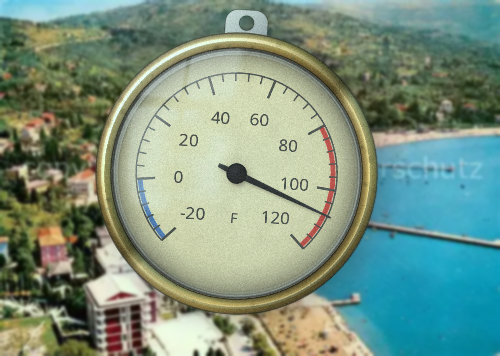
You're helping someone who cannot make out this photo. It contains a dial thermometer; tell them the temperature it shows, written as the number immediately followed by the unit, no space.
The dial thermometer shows 108°F
